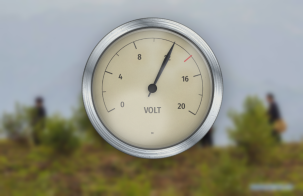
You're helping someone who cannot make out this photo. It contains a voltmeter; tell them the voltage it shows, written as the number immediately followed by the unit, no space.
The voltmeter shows 12V
